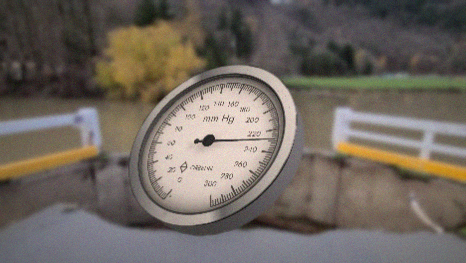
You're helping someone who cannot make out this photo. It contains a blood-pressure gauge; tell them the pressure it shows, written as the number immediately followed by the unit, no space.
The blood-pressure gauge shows 230mmHg
